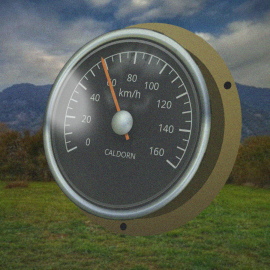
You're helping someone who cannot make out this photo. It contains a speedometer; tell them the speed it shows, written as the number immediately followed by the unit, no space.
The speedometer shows 60km/h
